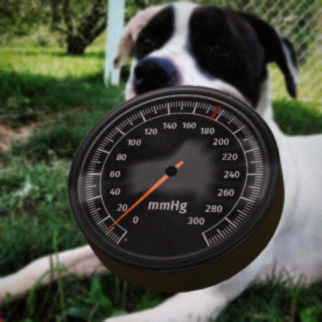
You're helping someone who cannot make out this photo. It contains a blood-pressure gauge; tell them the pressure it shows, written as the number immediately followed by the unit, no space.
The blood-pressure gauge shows 10mmHg
